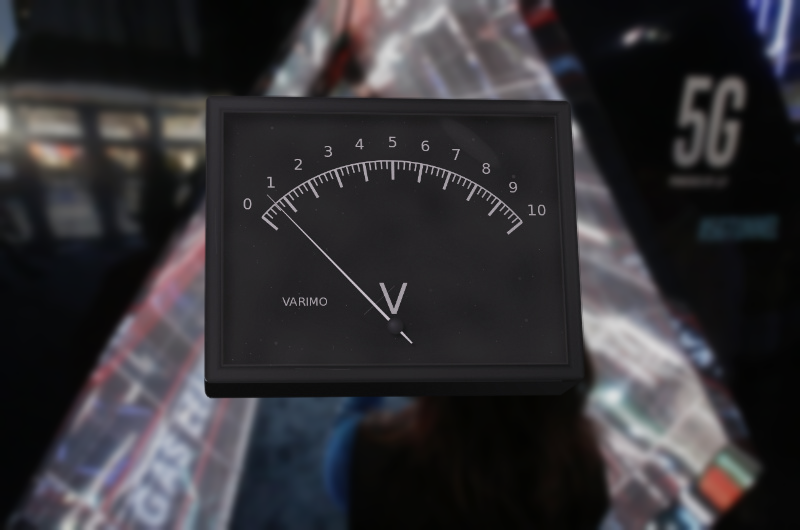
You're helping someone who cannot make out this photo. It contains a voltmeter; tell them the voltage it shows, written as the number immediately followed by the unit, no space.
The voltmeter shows 0.6V
